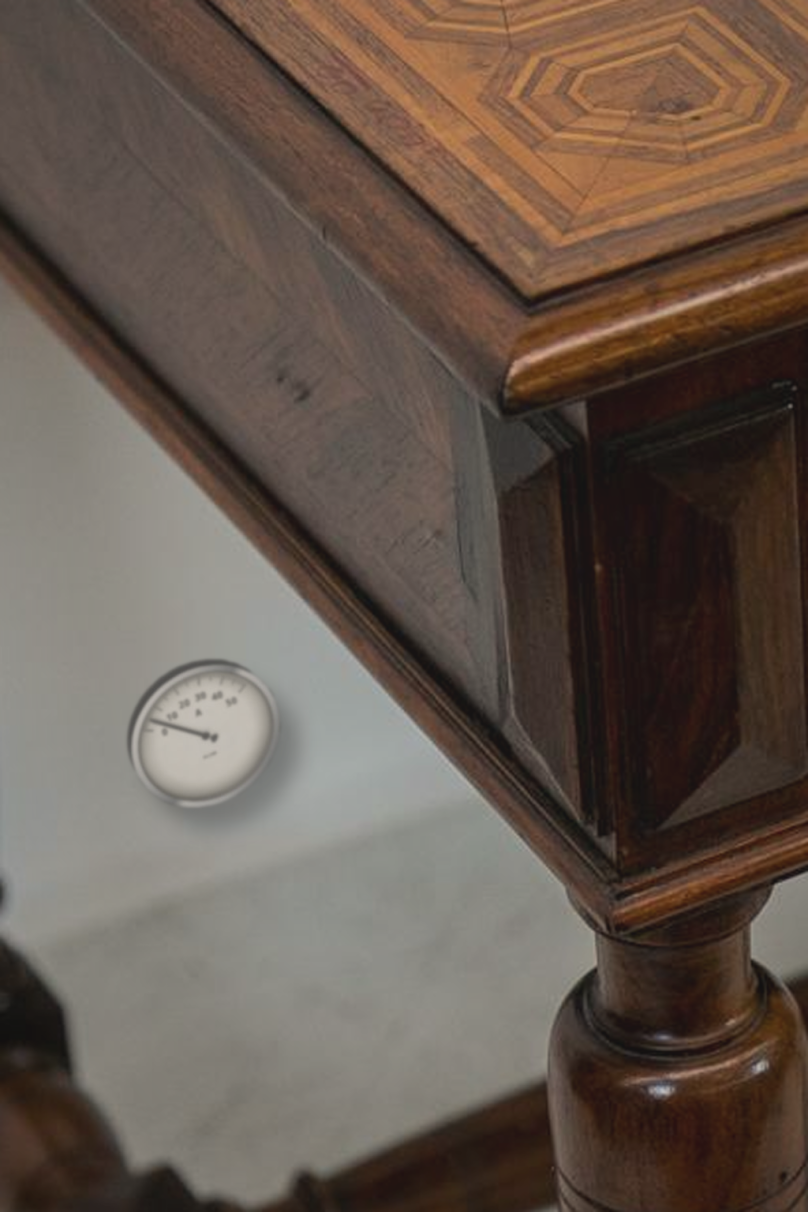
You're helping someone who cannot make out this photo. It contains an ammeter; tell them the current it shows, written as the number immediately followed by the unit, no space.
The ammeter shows 5A
